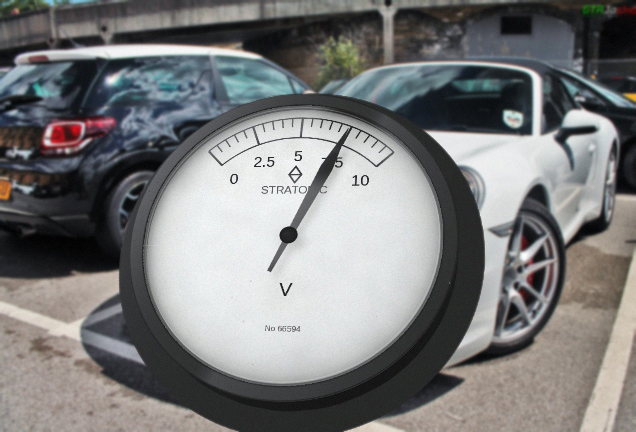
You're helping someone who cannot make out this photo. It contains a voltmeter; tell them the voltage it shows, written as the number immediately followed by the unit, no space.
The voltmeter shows 7.5V
